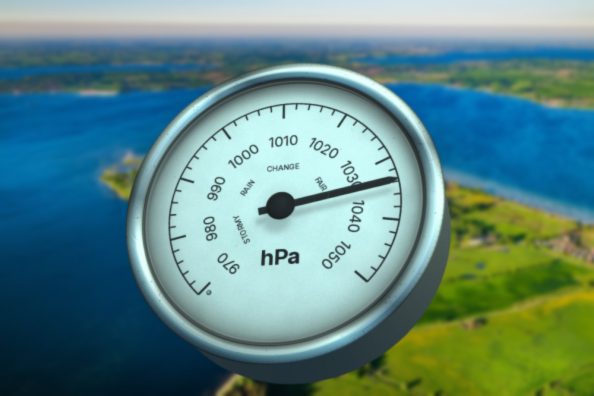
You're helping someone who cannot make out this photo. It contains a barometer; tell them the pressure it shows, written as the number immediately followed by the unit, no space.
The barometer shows 1034hPa
